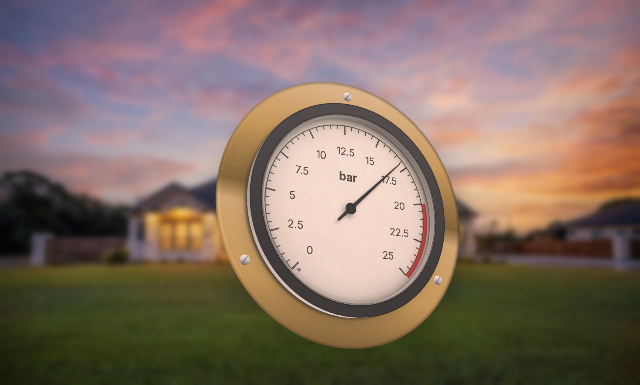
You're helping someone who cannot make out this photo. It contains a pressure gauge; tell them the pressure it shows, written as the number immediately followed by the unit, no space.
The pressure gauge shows 17bar
